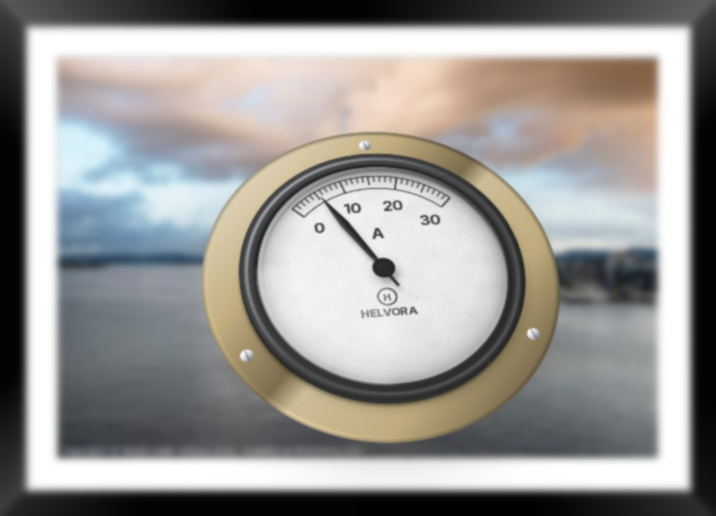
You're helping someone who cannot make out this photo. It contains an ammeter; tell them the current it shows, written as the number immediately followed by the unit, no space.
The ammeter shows 5A
